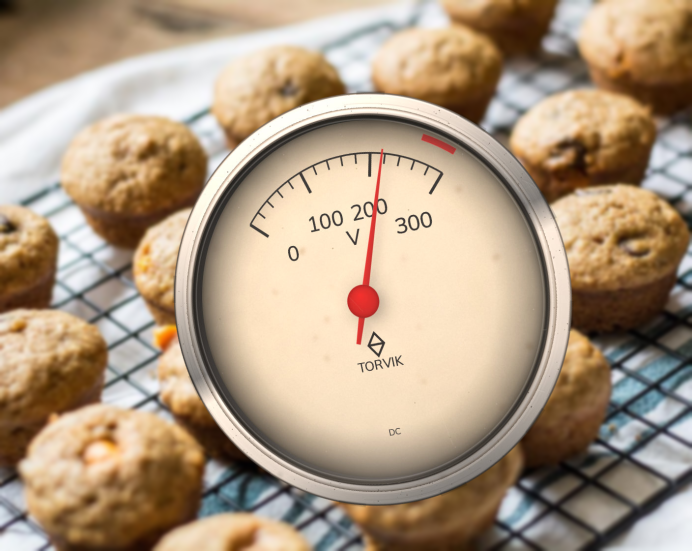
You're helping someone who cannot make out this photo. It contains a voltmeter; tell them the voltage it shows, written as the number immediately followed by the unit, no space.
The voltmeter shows 220V
